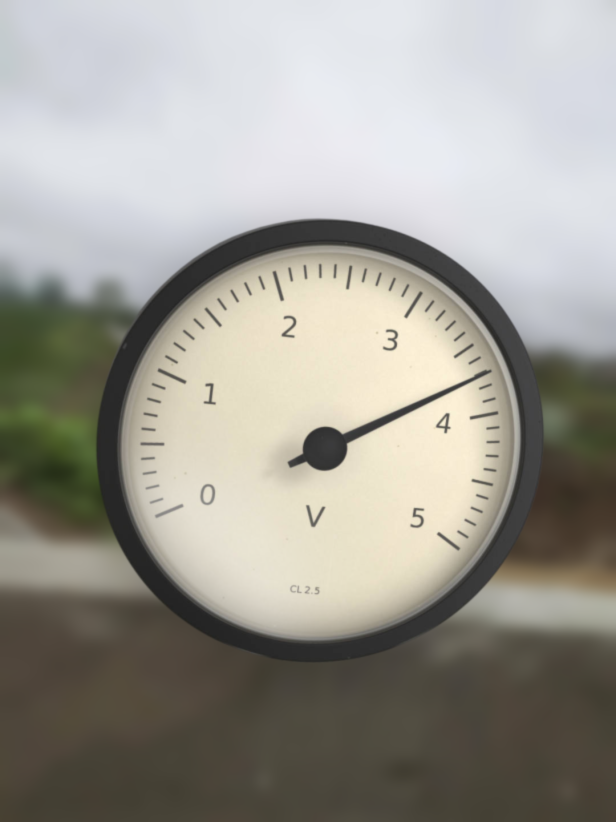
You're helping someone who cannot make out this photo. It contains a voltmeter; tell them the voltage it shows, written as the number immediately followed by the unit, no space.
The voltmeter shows 3.7V
